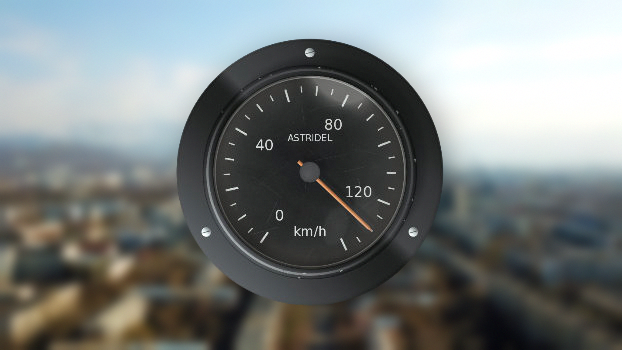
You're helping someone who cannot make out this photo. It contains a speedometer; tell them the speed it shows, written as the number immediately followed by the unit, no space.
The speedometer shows 130km/h
